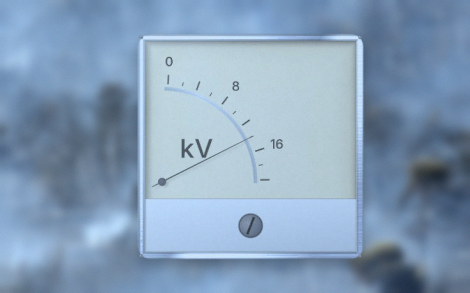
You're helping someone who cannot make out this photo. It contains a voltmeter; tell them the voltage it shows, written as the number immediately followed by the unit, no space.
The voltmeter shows 14kV
